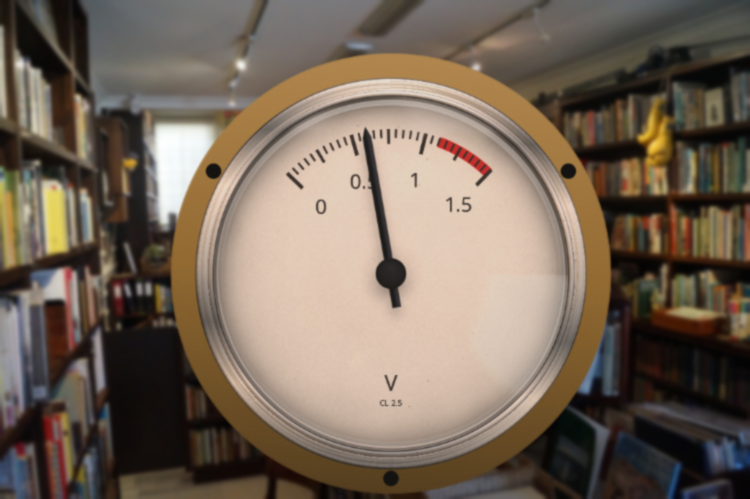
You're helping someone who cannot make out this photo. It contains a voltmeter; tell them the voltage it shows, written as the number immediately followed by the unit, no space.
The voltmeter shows 0.6V
